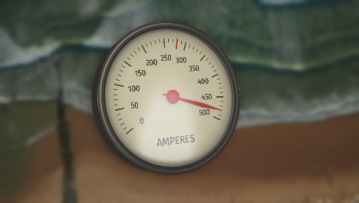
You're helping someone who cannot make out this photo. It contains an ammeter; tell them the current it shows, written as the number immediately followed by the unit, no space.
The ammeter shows 480A
